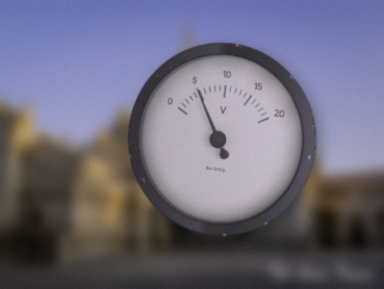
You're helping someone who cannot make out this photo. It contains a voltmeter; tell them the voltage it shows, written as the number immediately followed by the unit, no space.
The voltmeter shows 5V
